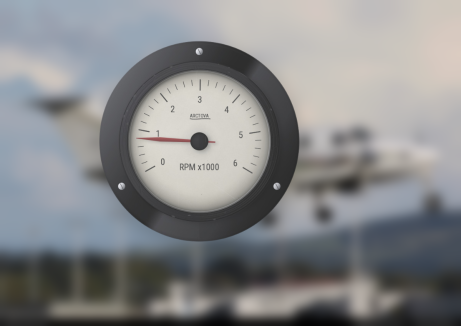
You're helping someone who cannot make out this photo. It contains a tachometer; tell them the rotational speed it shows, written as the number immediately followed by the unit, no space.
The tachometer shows 800rpm
